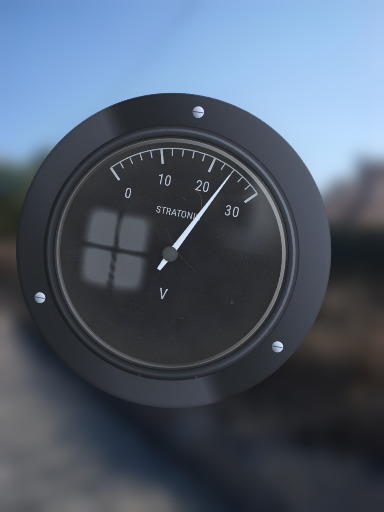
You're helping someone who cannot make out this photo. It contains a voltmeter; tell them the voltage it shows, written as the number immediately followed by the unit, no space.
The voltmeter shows 24V
